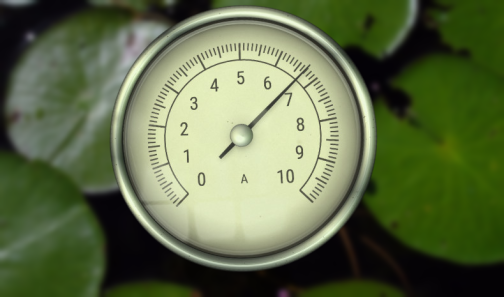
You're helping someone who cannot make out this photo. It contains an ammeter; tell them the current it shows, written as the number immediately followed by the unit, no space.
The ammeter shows 6.7A
